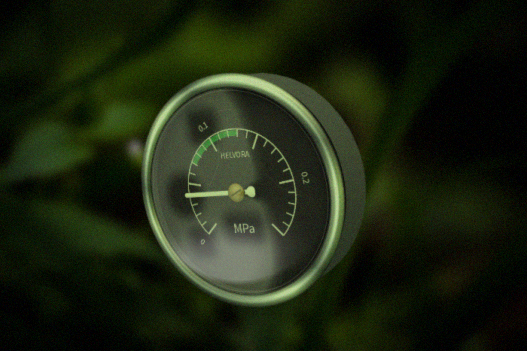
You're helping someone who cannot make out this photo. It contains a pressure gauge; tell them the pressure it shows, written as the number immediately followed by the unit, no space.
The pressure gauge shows 0.04MPa
